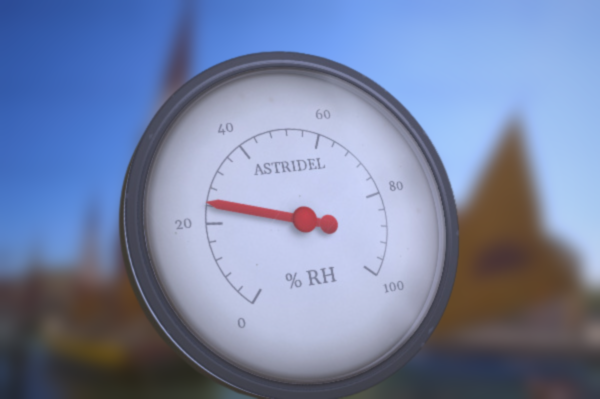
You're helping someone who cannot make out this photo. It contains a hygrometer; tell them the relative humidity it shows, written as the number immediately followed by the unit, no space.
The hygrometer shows 24%
